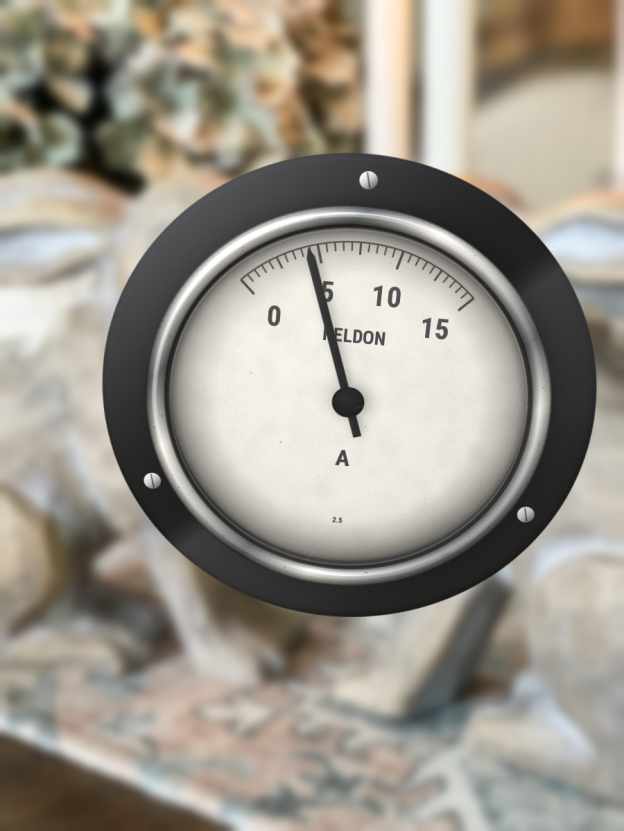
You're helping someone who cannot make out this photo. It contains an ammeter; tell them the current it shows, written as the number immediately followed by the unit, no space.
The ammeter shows 4.5A
